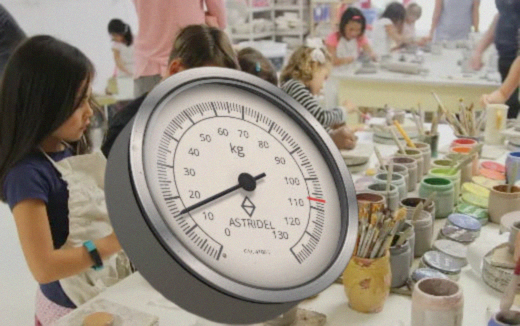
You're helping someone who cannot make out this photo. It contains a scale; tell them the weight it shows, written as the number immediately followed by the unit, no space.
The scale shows 15kg
